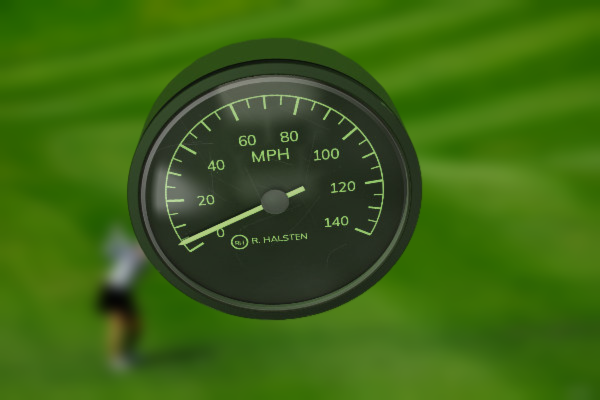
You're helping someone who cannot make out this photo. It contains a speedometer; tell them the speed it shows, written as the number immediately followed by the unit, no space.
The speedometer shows 5mph
